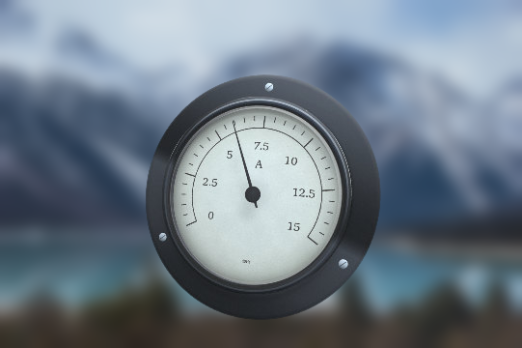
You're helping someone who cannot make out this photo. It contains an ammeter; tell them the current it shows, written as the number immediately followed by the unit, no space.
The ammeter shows 6A
